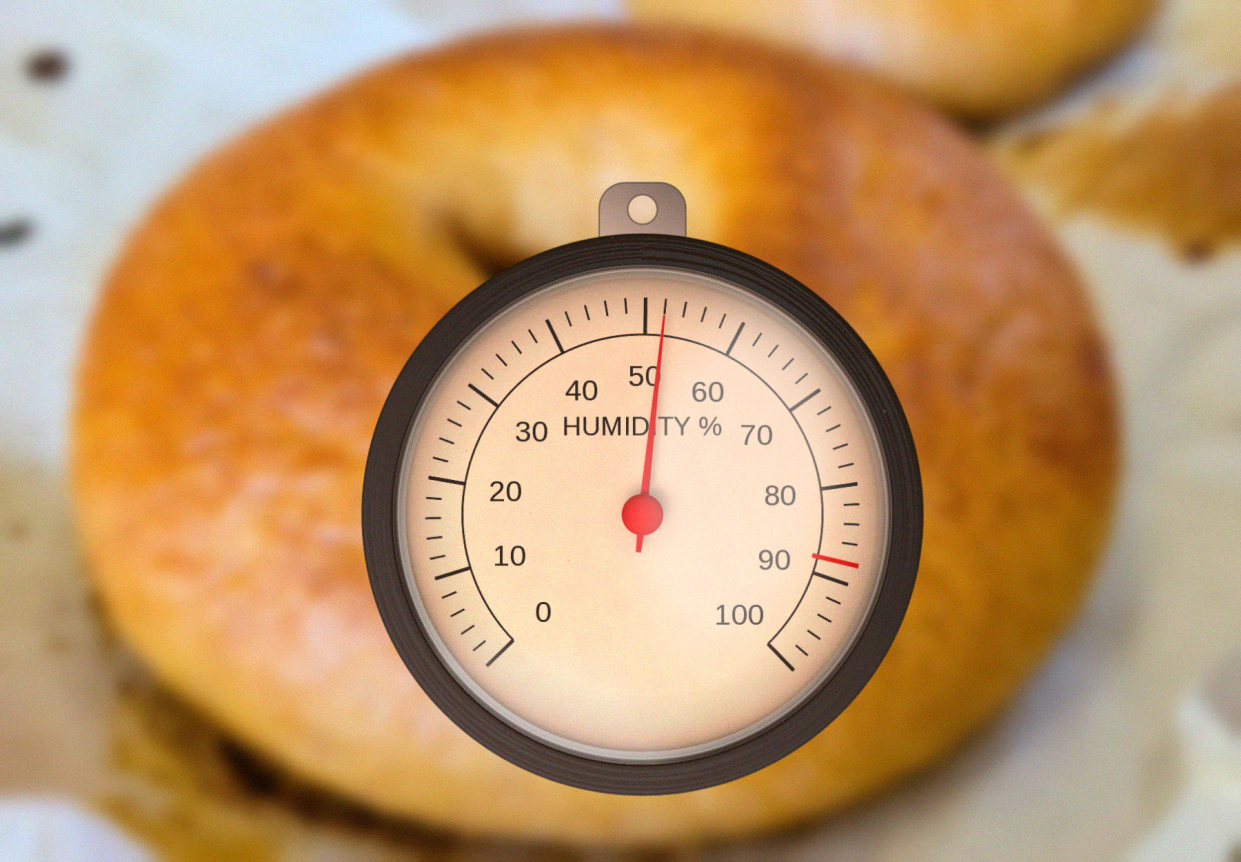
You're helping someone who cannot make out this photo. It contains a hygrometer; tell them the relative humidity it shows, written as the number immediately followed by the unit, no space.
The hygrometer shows 52%
